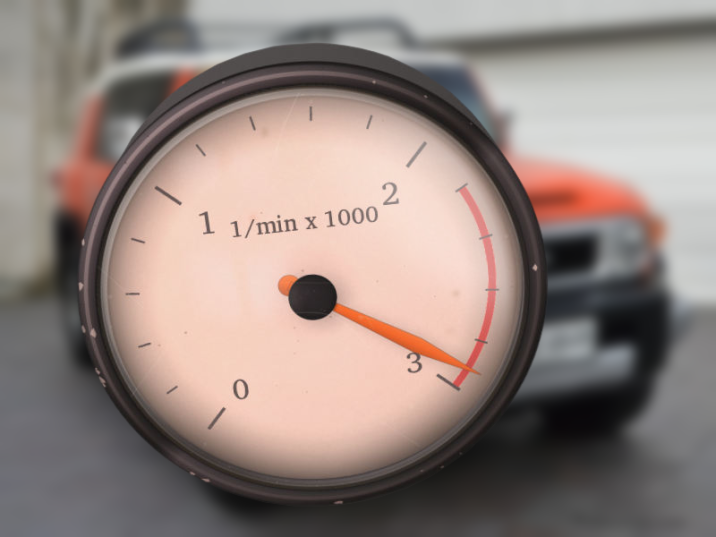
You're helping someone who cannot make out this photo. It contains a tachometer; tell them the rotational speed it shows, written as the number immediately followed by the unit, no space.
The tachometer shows 2900rpm
